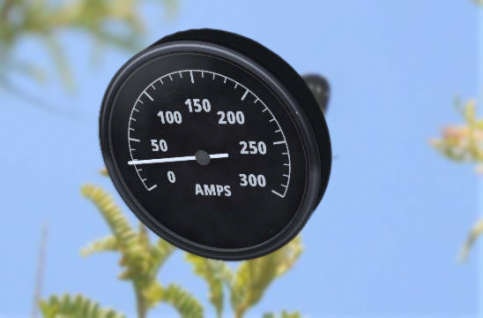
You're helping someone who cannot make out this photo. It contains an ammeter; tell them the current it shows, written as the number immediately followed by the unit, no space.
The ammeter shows 30A
